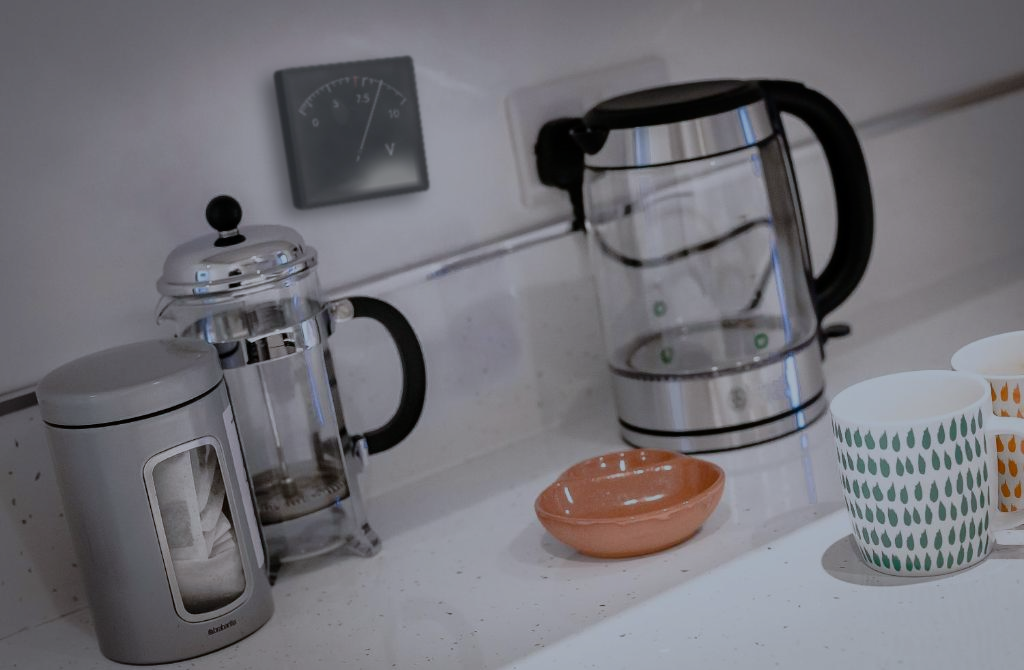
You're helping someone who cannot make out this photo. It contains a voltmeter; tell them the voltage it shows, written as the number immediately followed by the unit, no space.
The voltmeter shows 8.5V
